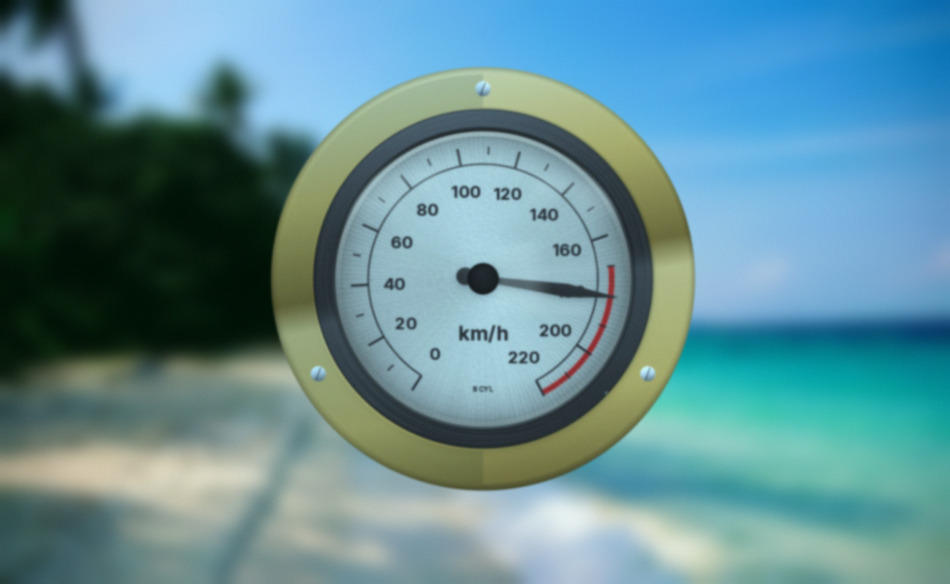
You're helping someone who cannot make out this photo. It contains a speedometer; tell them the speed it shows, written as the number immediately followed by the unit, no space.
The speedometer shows 180km/h
